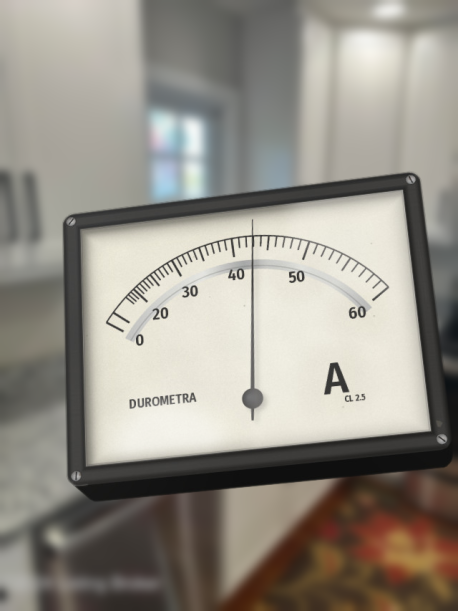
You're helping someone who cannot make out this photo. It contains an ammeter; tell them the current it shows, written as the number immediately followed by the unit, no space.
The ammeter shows 43A
